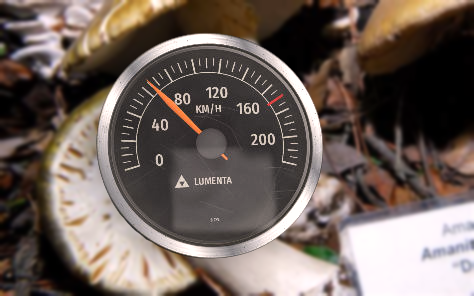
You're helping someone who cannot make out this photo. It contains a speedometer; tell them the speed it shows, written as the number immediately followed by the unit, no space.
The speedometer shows 65km/h
